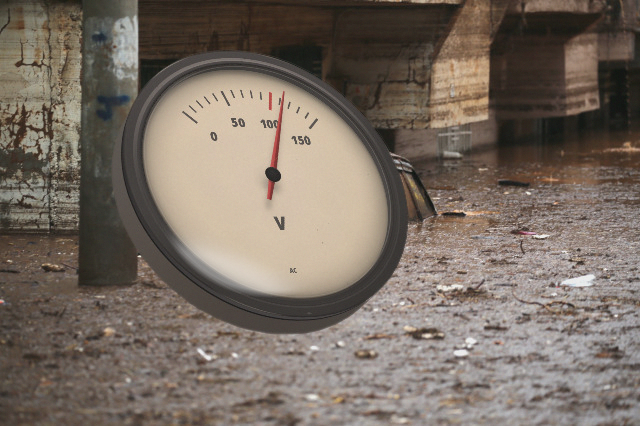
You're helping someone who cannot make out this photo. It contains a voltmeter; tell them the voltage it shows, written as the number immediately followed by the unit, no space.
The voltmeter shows 110V
